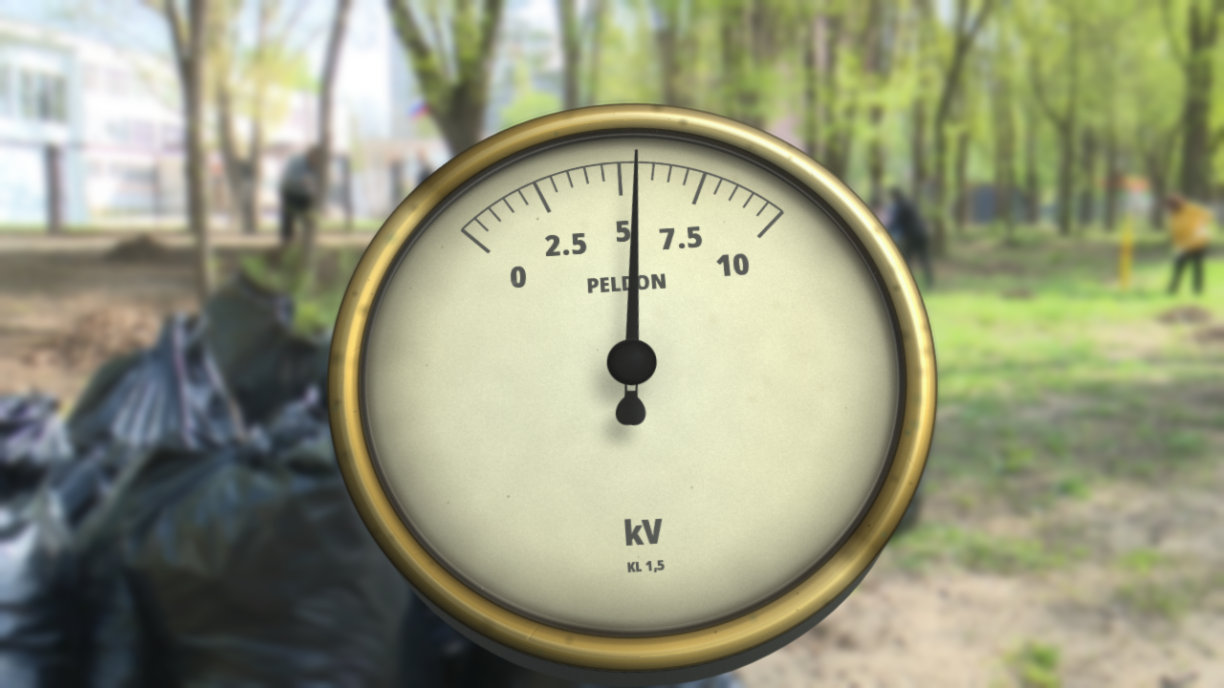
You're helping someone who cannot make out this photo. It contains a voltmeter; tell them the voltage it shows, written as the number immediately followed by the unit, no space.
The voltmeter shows 5.5kV
